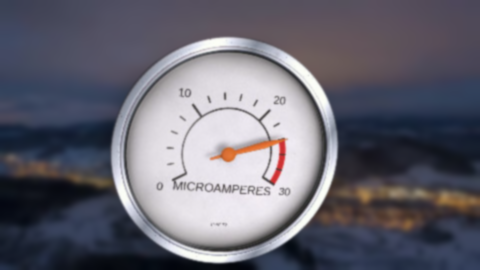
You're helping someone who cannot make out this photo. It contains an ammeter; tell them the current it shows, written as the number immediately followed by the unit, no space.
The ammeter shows 24µA
